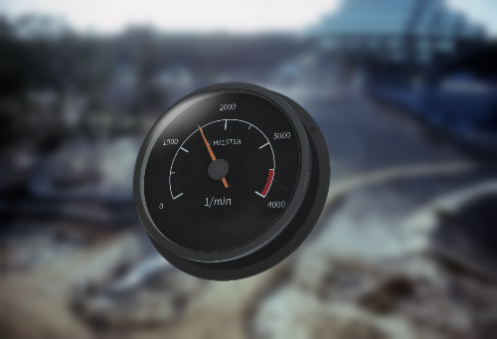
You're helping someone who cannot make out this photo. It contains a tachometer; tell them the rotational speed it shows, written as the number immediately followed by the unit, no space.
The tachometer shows 1500rpm
